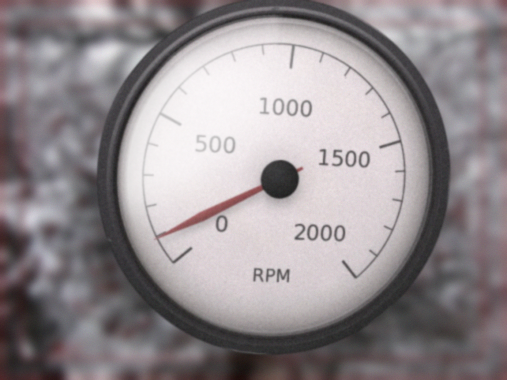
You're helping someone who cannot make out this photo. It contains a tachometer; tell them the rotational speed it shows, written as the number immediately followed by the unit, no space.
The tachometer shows 100rpm
